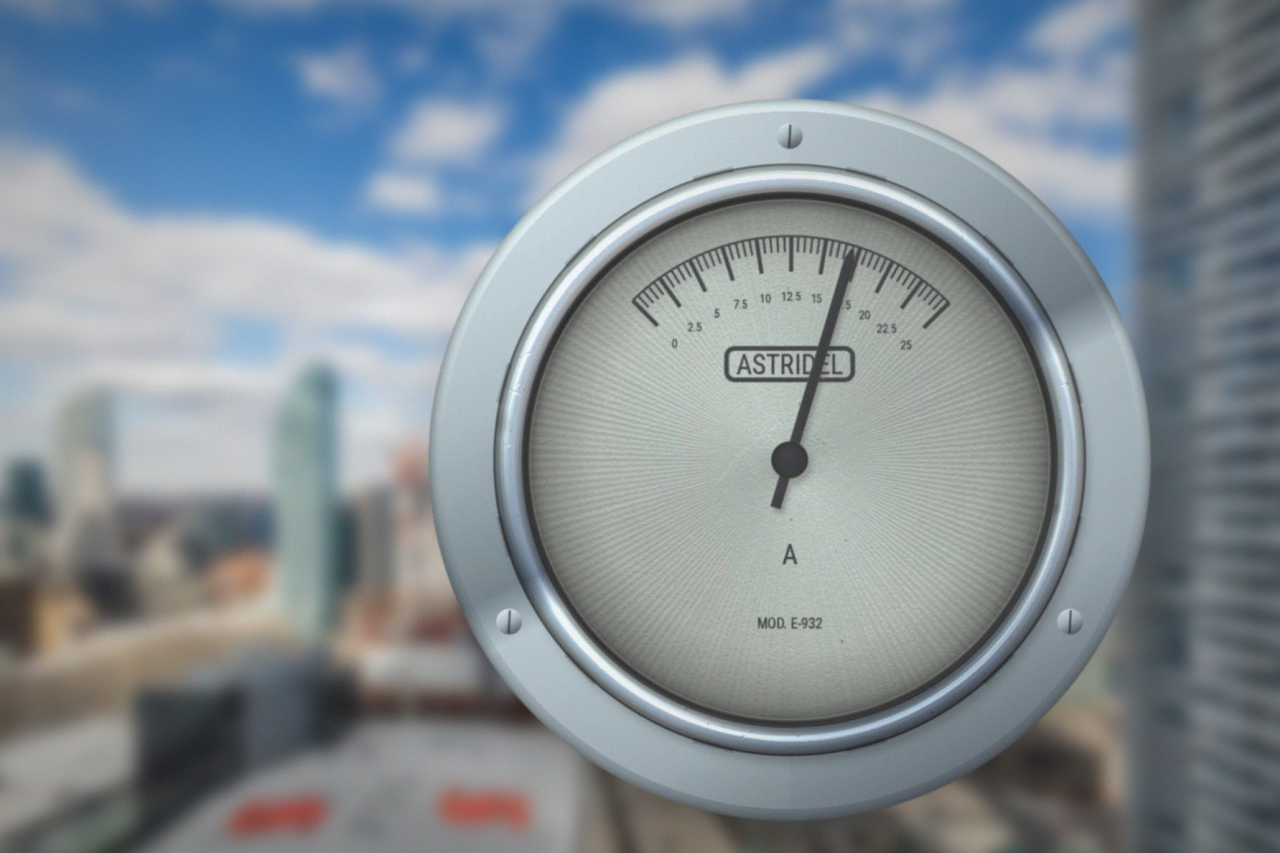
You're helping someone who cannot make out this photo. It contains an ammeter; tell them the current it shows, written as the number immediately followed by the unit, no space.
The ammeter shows 17A
